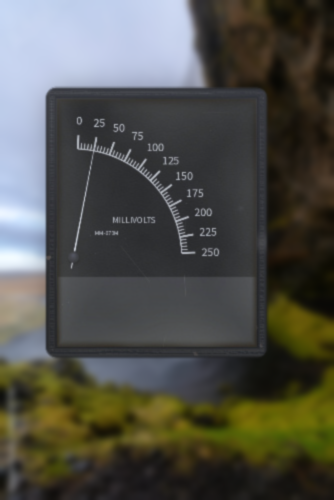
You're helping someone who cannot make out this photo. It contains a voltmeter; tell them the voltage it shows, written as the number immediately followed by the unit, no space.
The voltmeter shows 25mV
